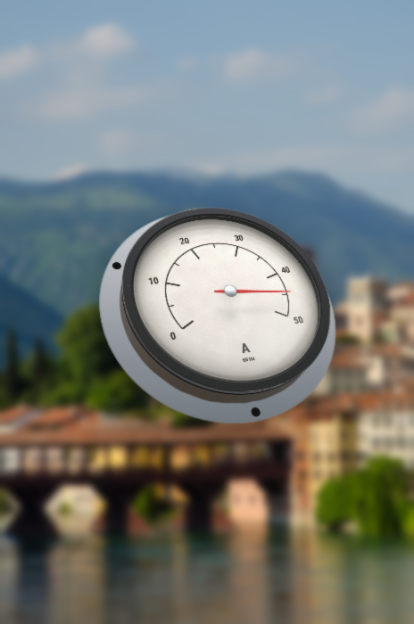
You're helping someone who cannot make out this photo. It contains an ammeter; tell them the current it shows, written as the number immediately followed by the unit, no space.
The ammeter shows 45A
